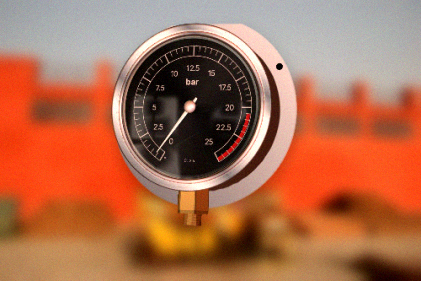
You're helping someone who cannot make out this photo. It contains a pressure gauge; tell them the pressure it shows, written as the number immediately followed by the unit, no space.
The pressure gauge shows 0.5bar
